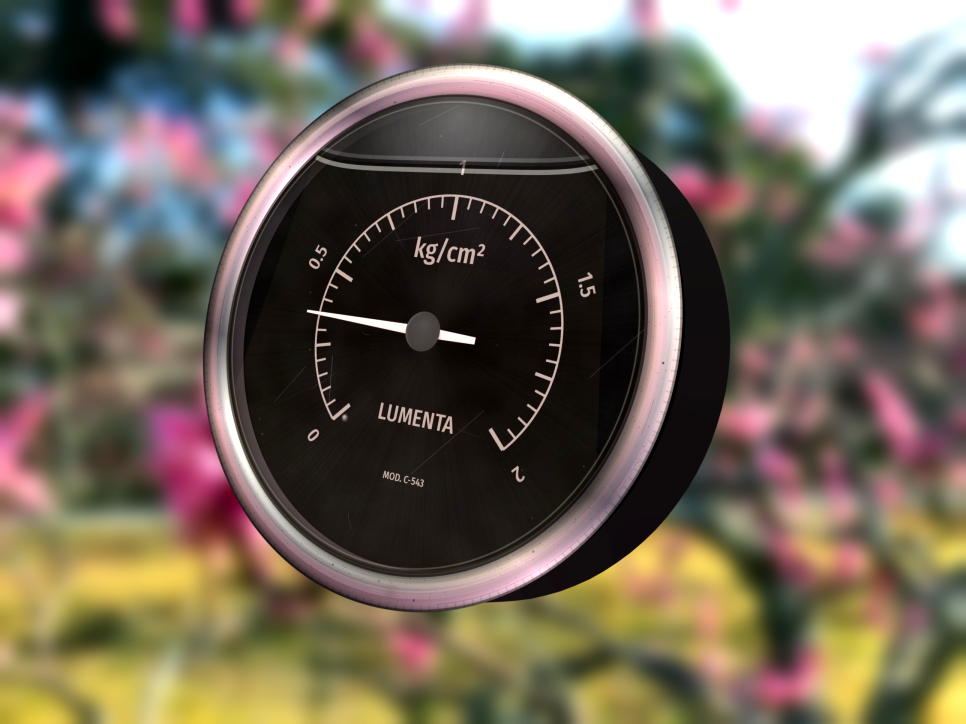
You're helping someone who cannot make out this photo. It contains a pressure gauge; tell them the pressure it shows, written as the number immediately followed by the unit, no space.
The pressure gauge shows 0.35kg/cm²
